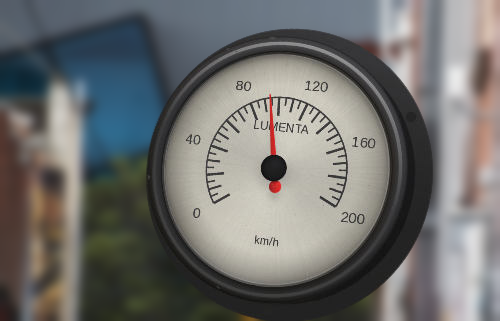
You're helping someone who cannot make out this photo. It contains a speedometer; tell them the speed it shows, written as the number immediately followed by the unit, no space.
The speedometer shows 95km/h
